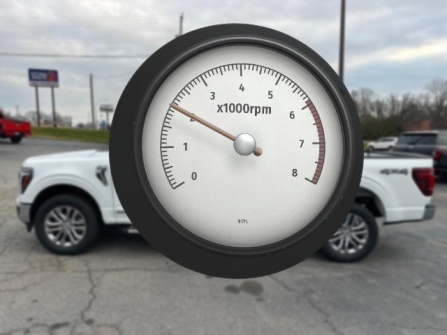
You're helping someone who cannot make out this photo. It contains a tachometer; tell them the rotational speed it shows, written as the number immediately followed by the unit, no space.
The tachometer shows 2000rpm
